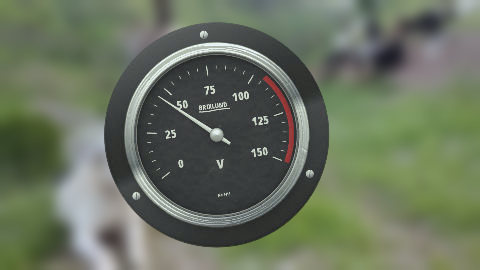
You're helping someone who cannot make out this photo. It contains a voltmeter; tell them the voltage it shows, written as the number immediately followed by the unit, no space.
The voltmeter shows 45V
